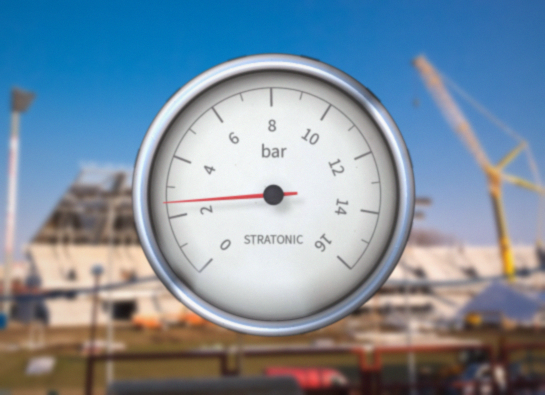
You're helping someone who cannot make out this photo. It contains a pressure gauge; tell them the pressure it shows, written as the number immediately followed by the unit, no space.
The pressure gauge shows 2.5bar
